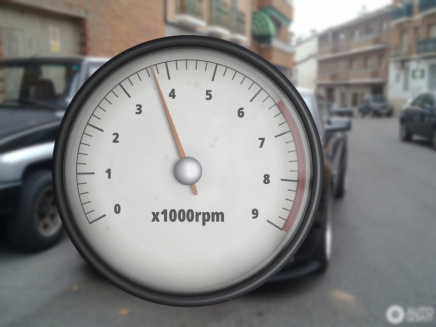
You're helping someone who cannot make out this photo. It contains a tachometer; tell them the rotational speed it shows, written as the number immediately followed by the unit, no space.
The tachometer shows 3700rpm
